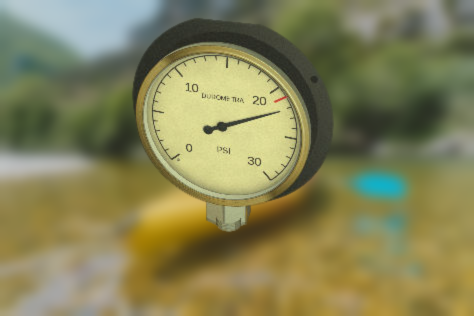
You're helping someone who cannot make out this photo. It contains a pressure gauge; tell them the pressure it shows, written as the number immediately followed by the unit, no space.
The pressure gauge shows 22psi
